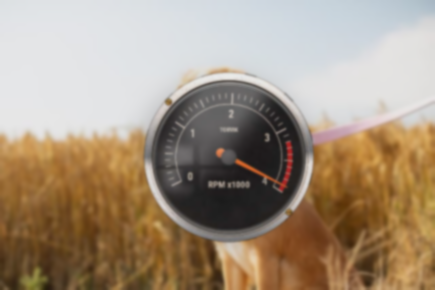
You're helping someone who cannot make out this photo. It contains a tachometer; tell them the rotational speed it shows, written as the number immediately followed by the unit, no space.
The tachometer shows 3900rpm
